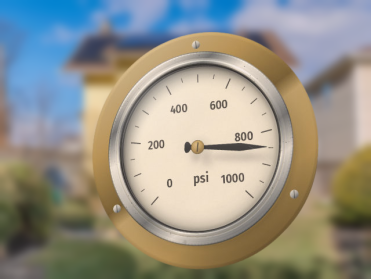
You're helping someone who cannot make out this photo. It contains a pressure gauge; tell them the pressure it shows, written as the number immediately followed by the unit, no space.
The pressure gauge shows 850psi
